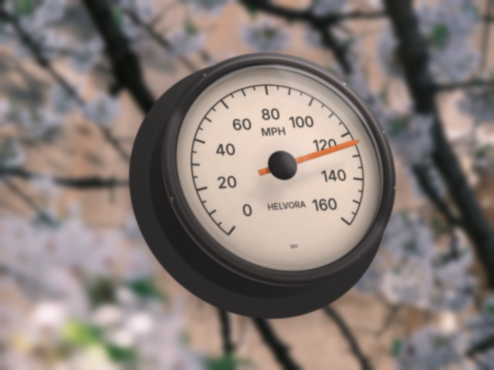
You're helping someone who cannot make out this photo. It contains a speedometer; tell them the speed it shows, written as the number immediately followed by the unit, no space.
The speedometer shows 125mph
